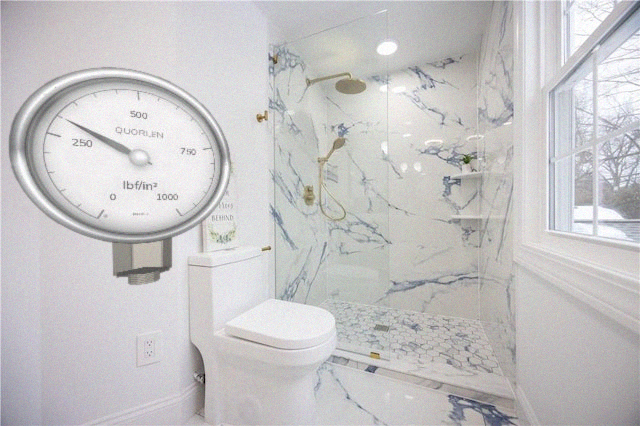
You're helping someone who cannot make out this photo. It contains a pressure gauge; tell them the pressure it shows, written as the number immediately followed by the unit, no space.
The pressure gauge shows 300psi
